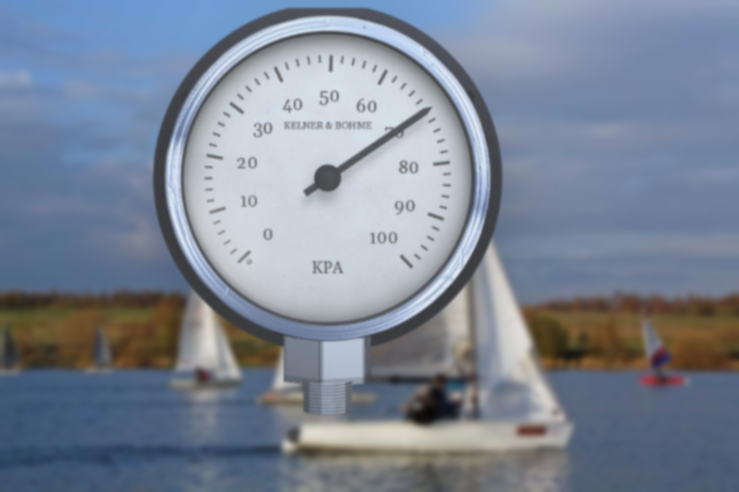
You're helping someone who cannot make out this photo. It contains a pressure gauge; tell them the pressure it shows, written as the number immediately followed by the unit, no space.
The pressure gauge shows 70kPa
